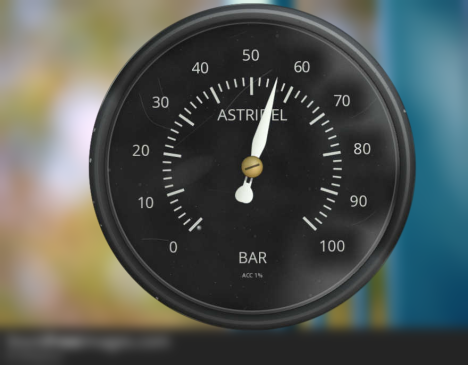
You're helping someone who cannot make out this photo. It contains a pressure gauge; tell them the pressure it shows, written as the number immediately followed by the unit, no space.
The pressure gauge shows 56bar
